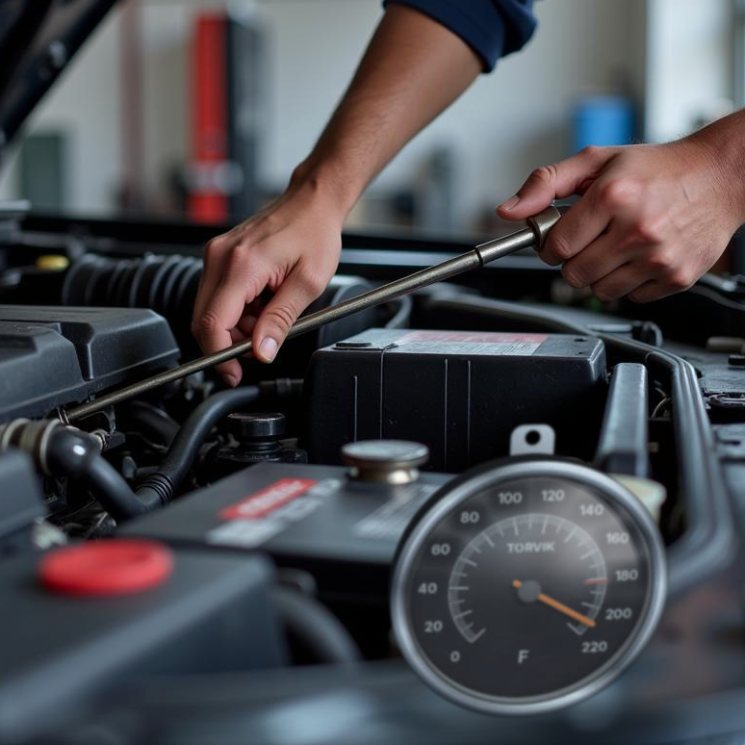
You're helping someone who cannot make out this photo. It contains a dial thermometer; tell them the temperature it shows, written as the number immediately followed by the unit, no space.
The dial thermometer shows 210°F
